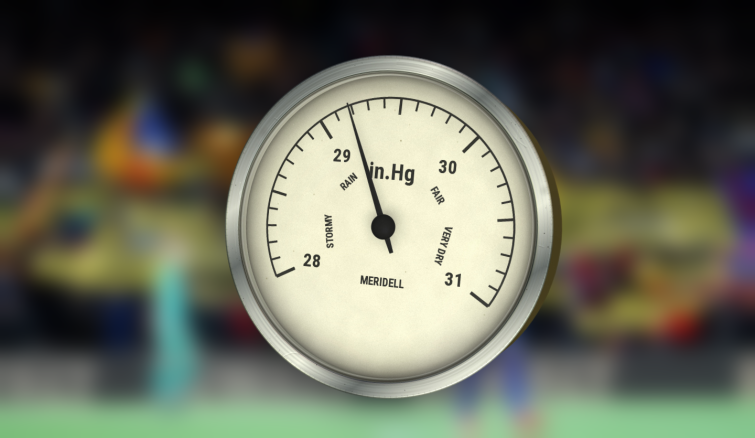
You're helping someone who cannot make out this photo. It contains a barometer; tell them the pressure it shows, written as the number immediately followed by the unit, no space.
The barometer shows 29.2inHg
